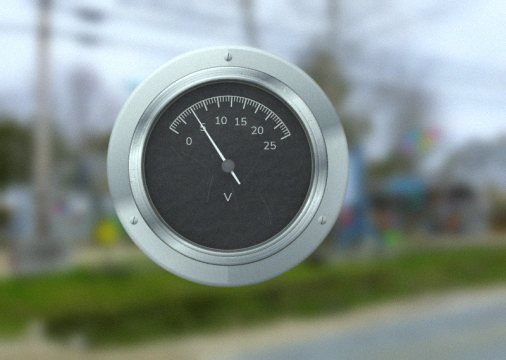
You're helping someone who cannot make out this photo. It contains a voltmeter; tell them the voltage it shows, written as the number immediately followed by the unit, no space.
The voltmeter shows 5V
